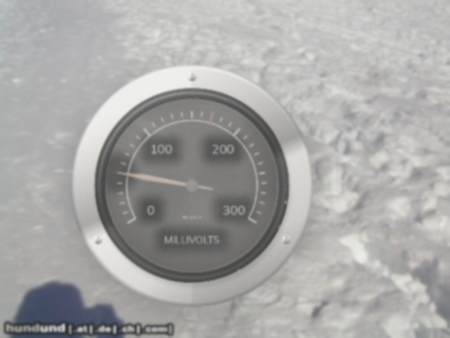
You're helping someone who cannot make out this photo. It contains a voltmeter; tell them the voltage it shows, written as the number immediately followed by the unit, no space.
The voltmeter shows 50mV
